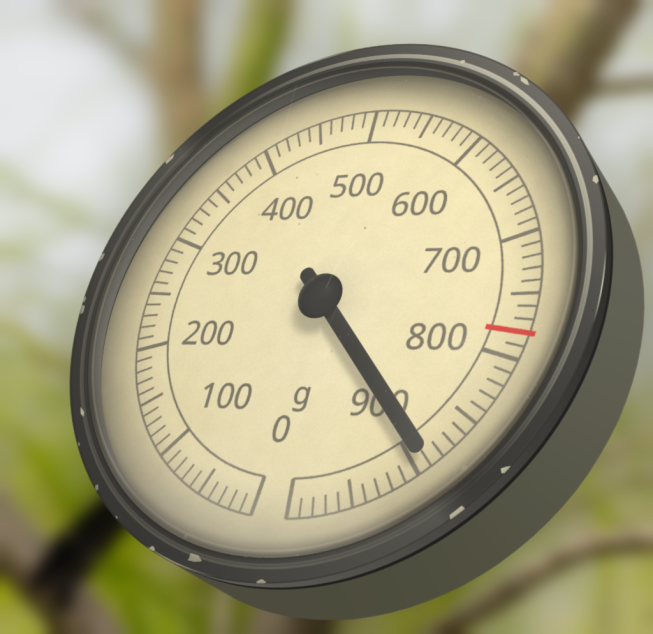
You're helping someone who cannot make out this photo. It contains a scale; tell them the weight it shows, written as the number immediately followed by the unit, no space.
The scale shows 890g
